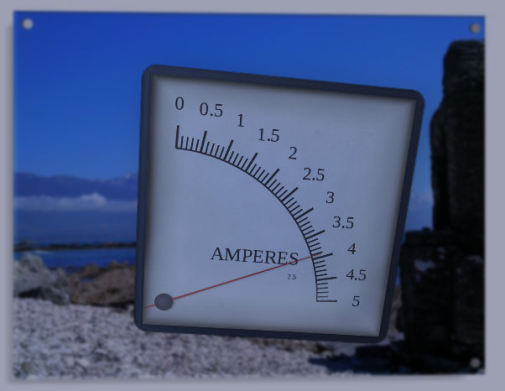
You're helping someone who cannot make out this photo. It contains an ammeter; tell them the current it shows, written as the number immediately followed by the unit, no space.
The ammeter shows 3.9A
